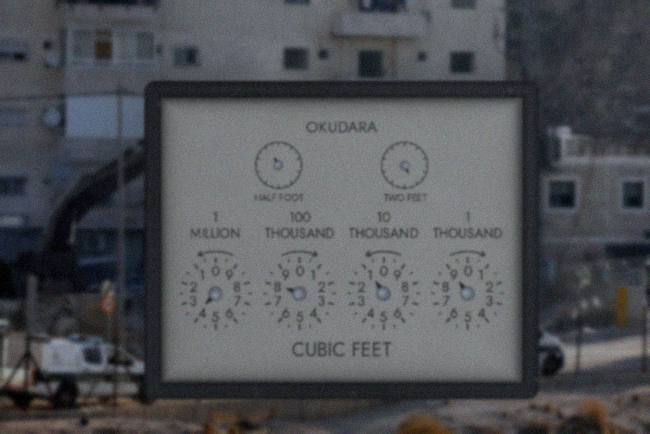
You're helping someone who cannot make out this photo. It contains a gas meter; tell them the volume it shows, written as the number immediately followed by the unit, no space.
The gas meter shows 380900ft³
